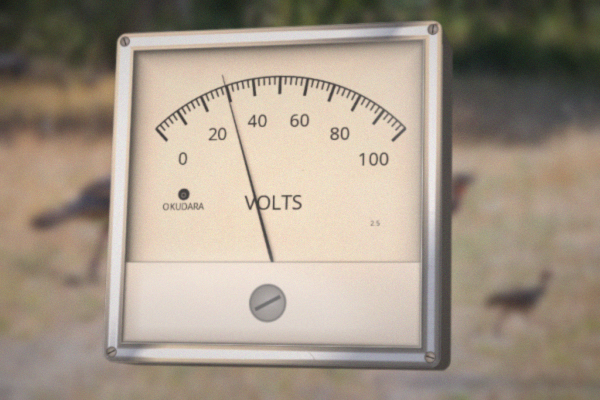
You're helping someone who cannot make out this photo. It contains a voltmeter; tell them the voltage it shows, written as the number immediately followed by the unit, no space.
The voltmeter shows 30V
